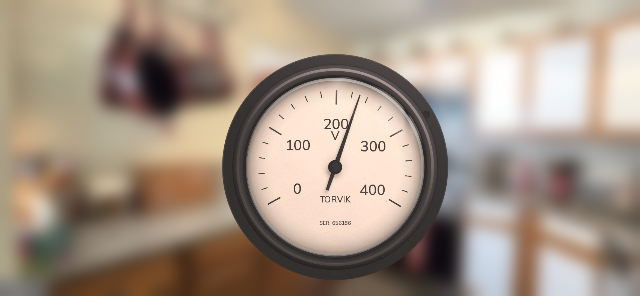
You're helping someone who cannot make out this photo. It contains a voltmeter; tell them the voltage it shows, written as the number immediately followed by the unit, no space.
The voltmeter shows 230V
